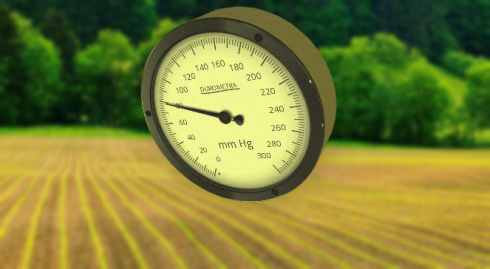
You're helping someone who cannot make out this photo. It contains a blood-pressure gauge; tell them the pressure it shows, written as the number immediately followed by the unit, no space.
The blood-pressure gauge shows 80mmHg
